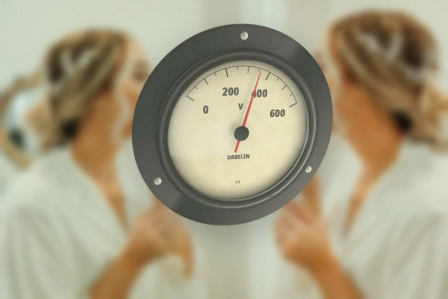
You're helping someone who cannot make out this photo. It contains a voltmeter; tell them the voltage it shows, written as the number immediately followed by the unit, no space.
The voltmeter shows 350V
